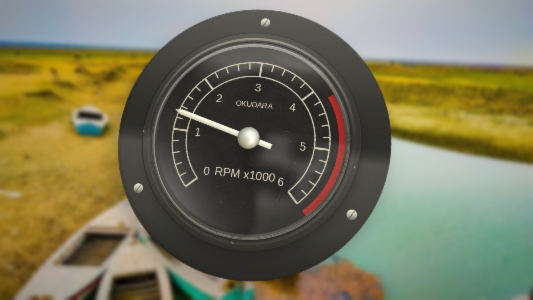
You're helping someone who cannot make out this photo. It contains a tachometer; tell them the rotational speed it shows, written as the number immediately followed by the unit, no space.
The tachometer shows 1300rpm
